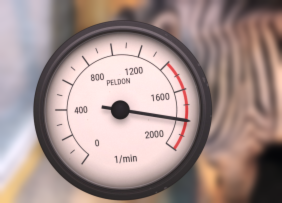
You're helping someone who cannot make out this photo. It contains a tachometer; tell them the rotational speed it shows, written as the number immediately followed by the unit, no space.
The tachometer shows 1800rpm
